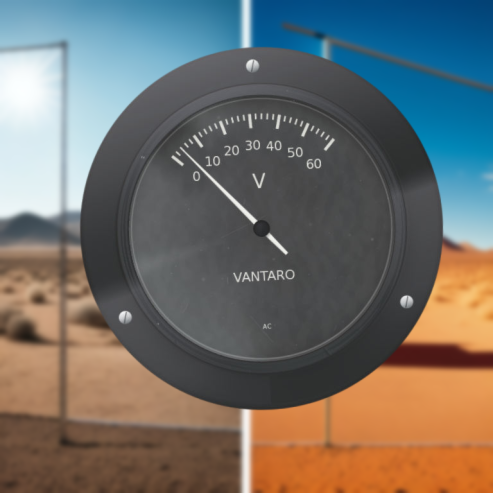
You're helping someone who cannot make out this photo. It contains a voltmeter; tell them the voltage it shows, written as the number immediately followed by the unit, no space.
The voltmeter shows 4V
